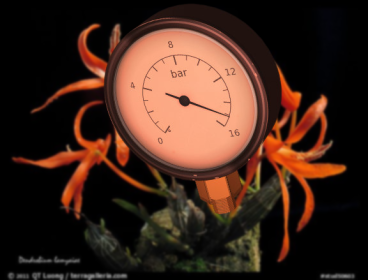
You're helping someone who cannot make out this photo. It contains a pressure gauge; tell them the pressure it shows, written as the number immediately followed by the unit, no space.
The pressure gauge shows 15bar
